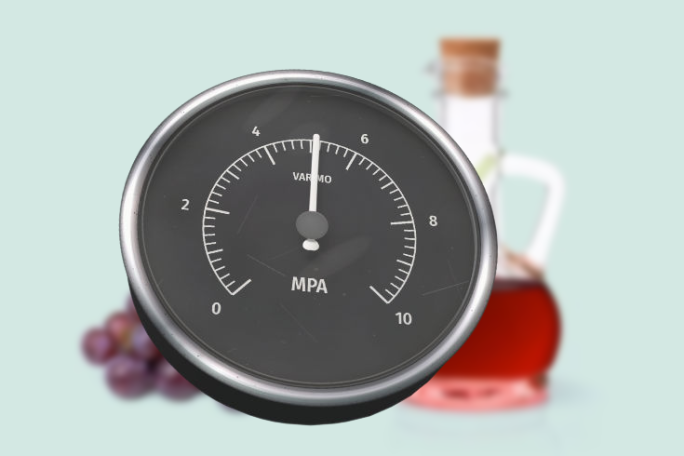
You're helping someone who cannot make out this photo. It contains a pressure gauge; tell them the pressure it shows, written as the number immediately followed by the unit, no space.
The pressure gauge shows 5.1MPa
